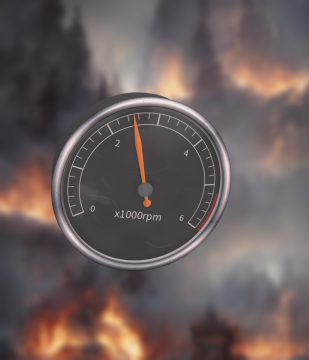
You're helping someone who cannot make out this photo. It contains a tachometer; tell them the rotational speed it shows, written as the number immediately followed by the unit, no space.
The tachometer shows 2500rpm
